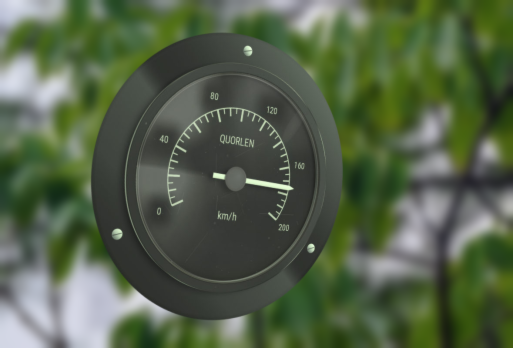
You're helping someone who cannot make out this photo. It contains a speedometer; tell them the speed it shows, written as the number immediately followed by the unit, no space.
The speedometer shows 175km/h
